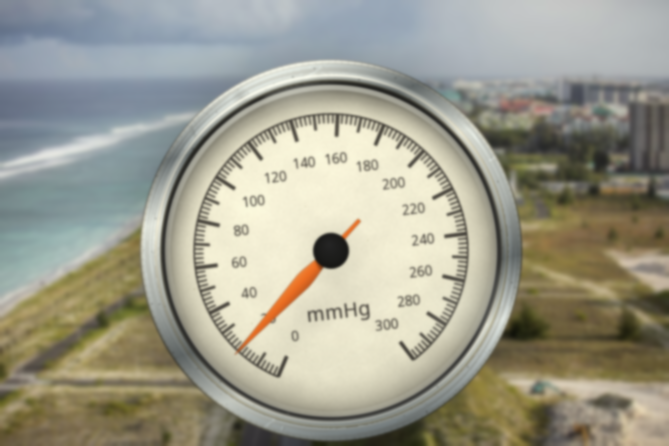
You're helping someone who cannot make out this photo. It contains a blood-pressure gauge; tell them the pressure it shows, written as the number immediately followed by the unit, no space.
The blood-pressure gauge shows 20mmHg
